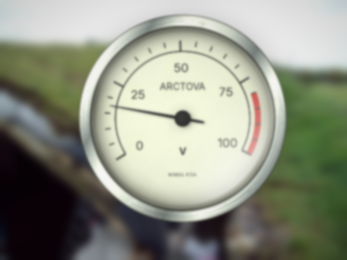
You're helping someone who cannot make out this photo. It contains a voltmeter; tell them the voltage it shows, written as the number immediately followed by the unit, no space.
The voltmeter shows 17.5V
